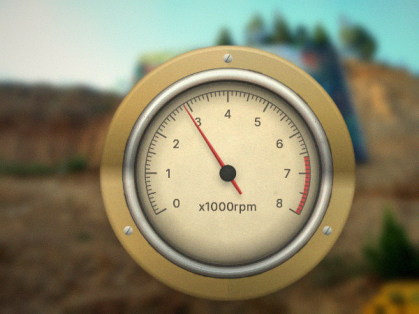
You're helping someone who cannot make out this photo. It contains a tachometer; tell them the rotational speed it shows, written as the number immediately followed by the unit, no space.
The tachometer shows 2900rpm
